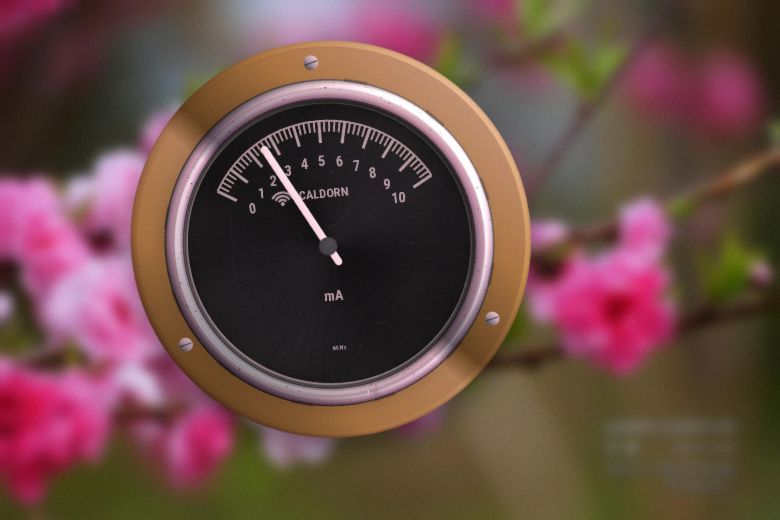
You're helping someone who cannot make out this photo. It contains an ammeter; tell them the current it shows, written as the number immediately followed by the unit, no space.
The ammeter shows 2.6mA
